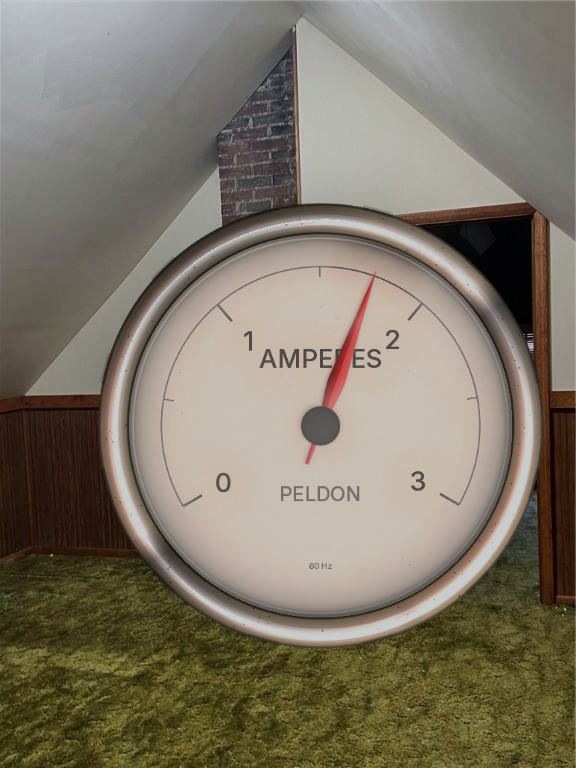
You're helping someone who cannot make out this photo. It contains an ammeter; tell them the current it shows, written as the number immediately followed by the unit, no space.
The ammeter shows 1.75A
